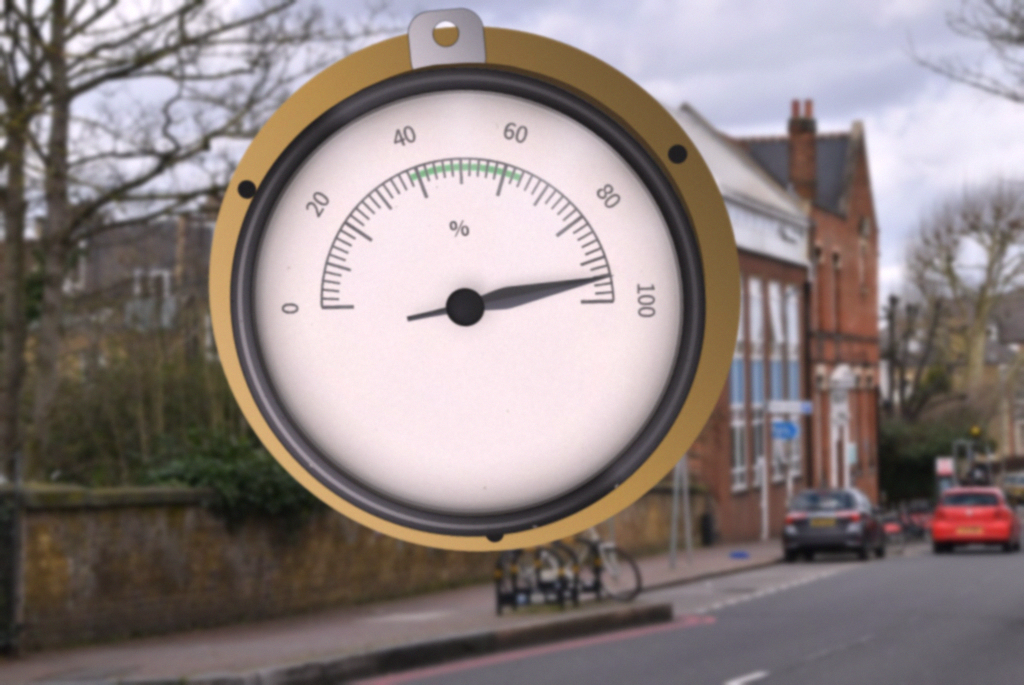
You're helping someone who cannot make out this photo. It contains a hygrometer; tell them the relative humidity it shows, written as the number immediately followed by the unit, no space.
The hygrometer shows 94%
